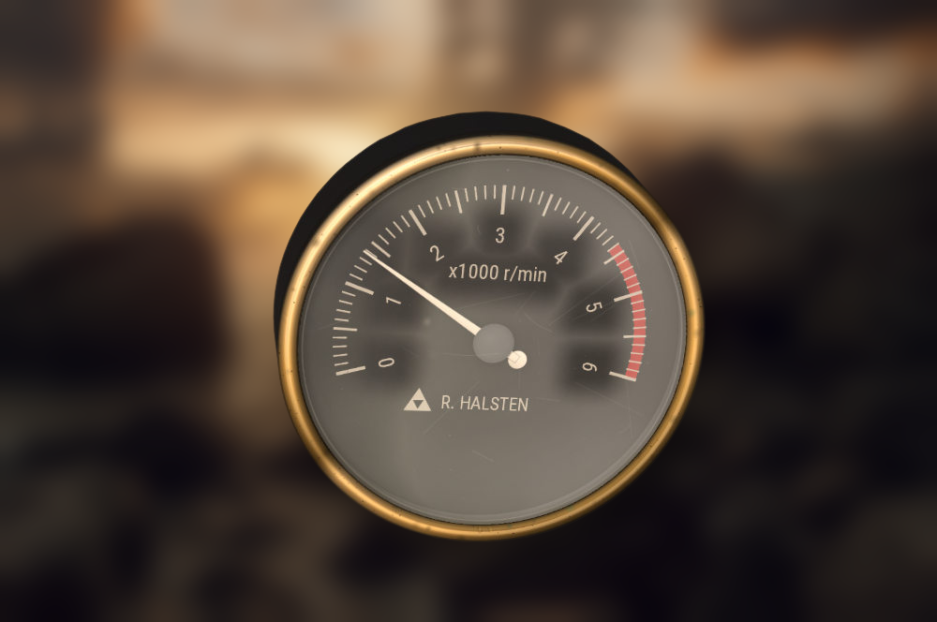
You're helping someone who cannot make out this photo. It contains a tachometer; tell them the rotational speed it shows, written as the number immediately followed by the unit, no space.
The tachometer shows 1400rpm
